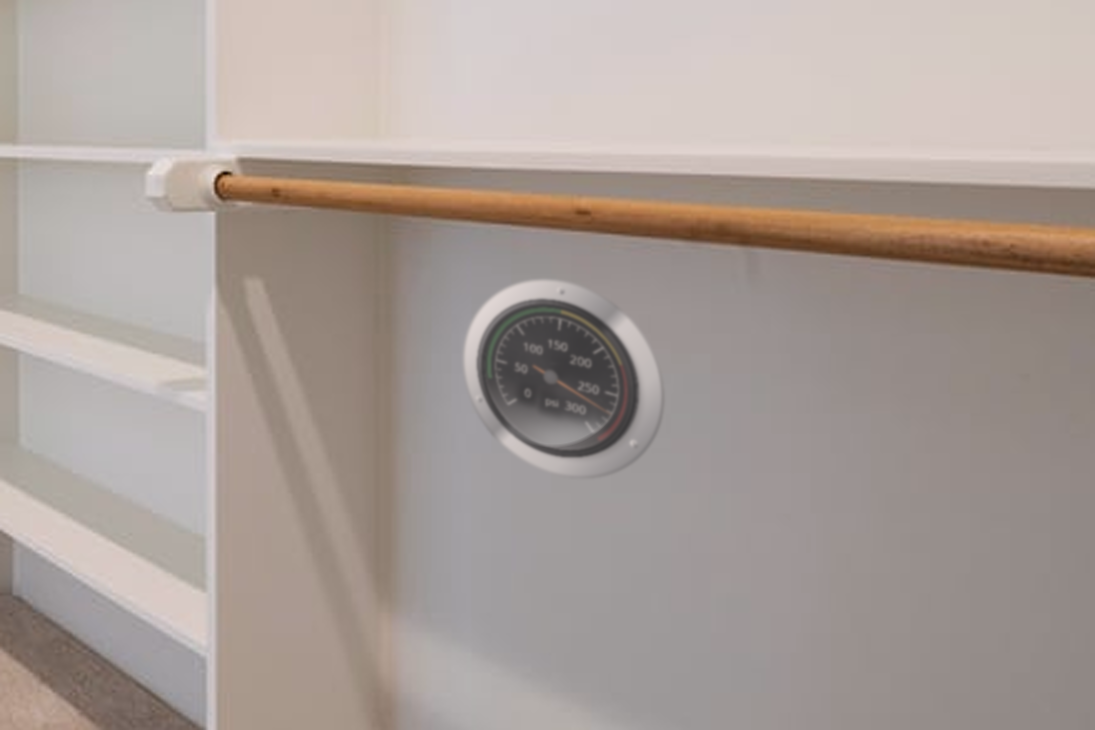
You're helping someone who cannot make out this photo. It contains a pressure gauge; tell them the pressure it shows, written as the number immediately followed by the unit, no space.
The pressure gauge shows 270psi
